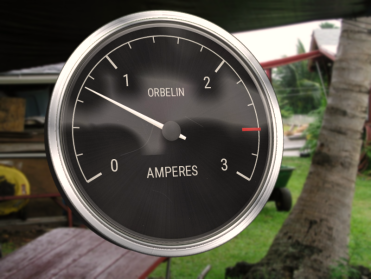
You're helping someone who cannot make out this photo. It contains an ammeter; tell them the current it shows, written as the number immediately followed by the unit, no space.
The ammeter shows 0.7A
